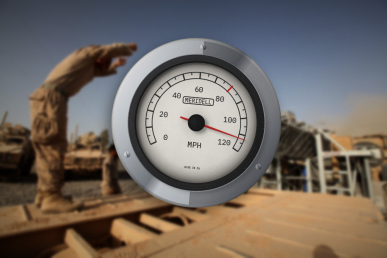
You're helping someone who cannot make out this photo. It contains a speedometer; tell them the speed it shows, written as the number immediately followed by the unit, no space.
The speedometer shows 112.5mph
